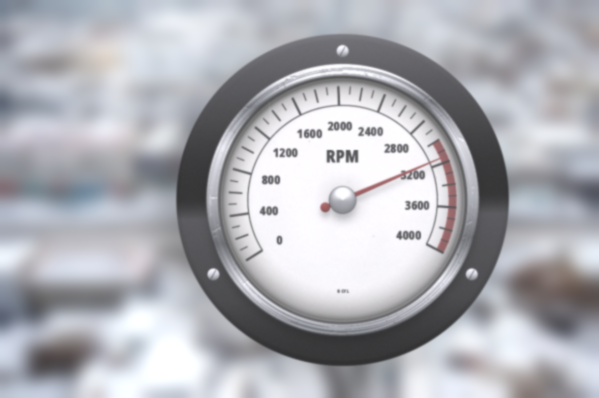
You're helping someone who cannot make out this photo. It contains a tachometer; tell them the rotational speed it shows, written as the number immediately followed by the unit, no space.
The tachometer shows 3150rpm
